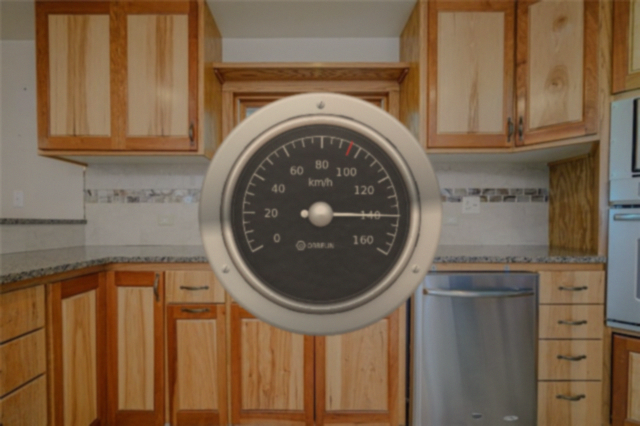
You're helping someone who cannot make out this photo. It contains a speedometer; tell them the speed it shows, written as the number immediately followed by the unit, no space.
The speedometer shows 140km/h
